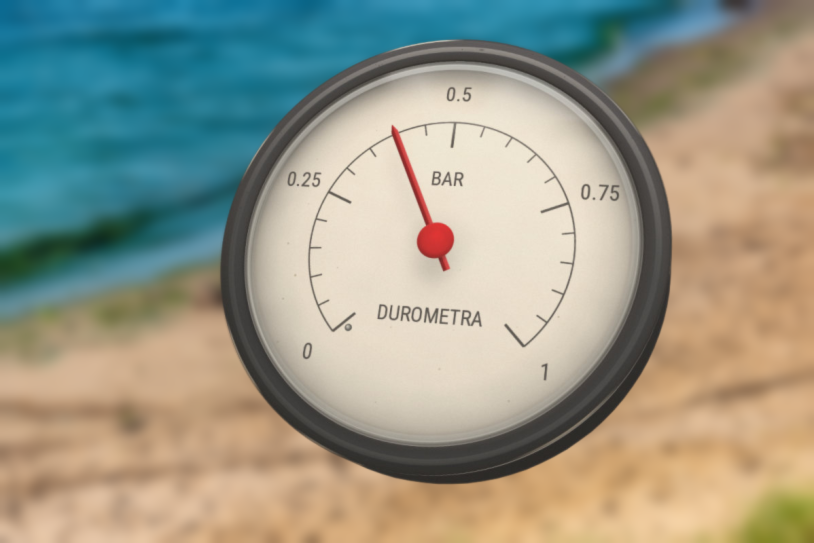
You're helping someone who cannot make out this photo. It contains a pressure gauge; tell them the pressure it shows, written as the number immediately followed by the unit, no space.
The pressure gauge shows 0.4bar
